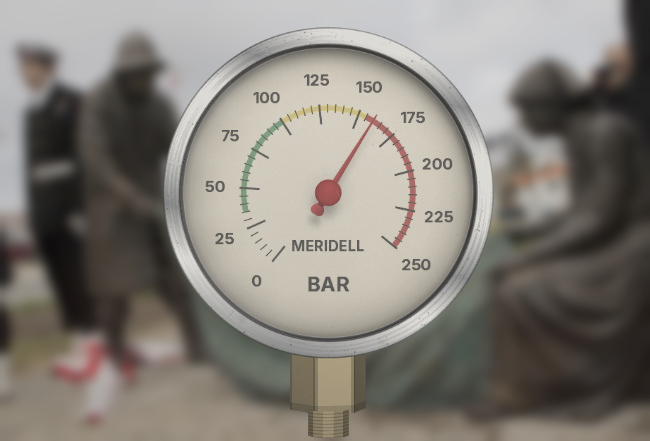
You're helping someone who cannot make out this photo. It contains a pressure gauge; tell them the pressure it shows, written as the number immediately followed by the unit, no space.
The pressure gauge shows 160bar
